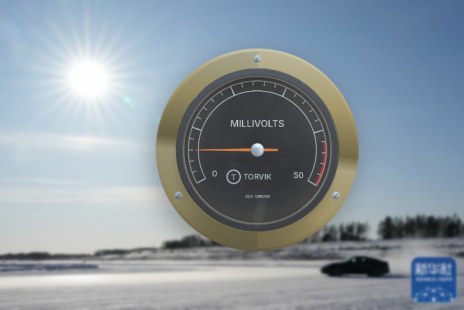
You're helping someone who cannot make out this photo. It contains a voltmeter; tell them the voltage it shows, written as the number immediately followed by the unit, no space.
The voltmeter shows 6mV
